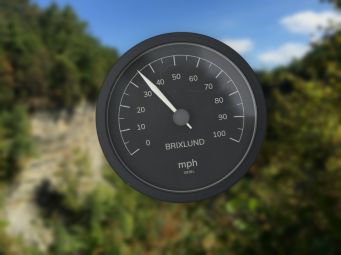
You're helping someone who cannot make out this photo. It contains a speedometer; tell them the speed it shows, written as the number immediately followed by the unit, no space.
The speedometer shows 35mph
